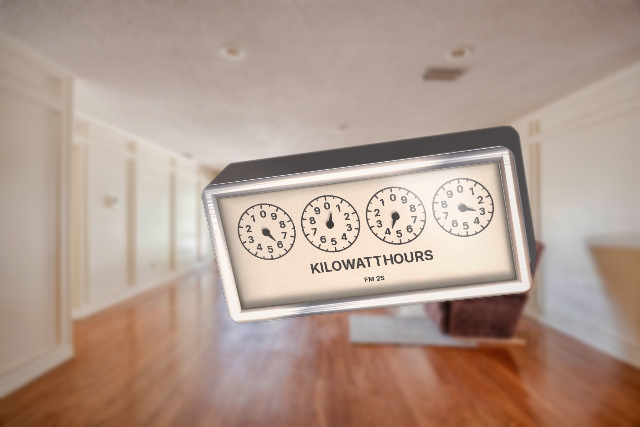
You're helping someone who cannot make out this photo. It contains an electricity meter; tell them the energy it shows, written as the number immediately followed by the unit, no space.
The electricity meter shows 6043kWh
